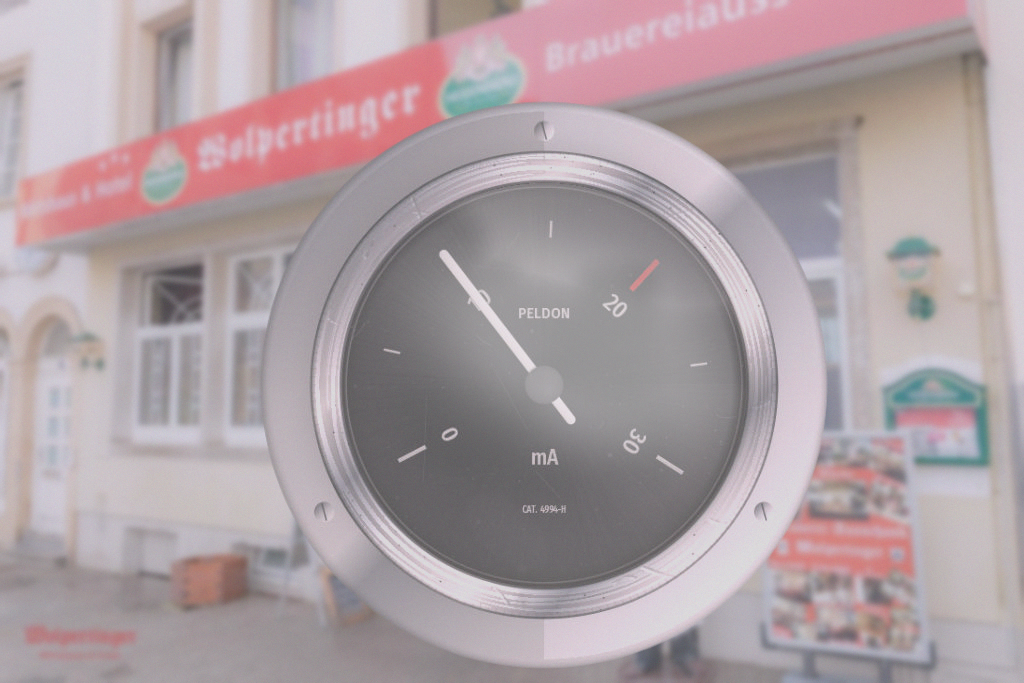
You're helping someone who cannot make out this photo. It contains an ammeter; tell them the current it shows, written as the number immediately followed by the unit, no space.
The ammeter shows 10mA
